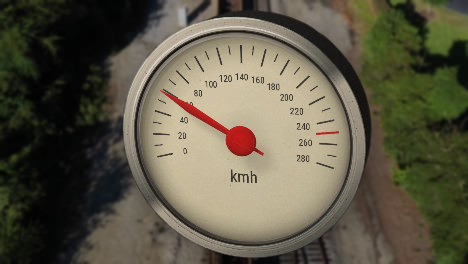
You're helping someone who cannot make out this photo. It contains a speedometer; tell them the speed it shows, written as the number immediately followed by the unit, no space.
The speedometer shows 60km/h
